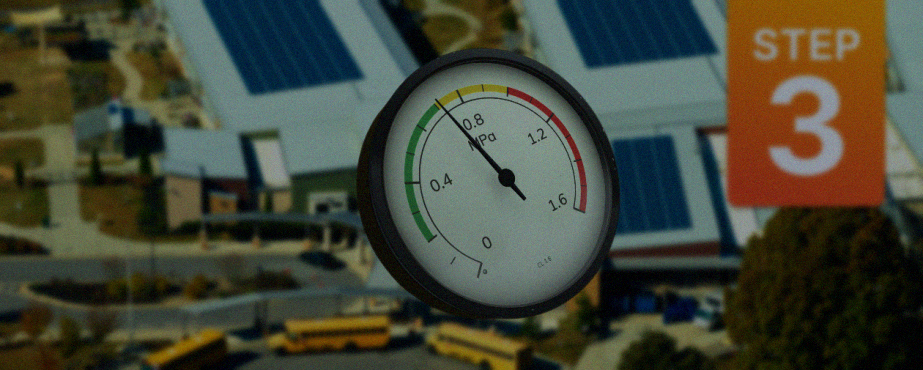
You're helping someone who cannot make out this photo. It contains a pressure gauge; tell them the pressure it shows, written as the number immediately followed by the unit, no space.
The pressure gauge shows 0.7MPa
